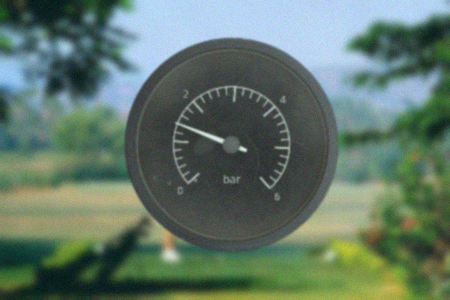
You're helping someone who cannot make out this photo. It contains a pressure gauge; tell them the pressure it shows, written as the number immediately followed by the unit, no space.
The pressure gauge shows 1.4bar
